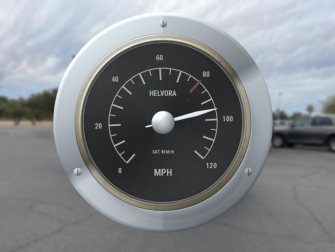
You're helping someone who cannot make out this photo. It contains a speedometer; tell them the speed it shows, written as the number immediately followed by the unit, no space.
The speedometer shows 95mph
